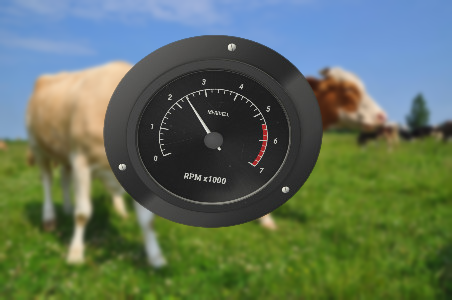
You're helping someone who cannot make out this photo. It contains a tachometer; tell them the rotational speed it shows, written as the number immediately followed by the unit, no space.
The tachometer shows 2400rpm
